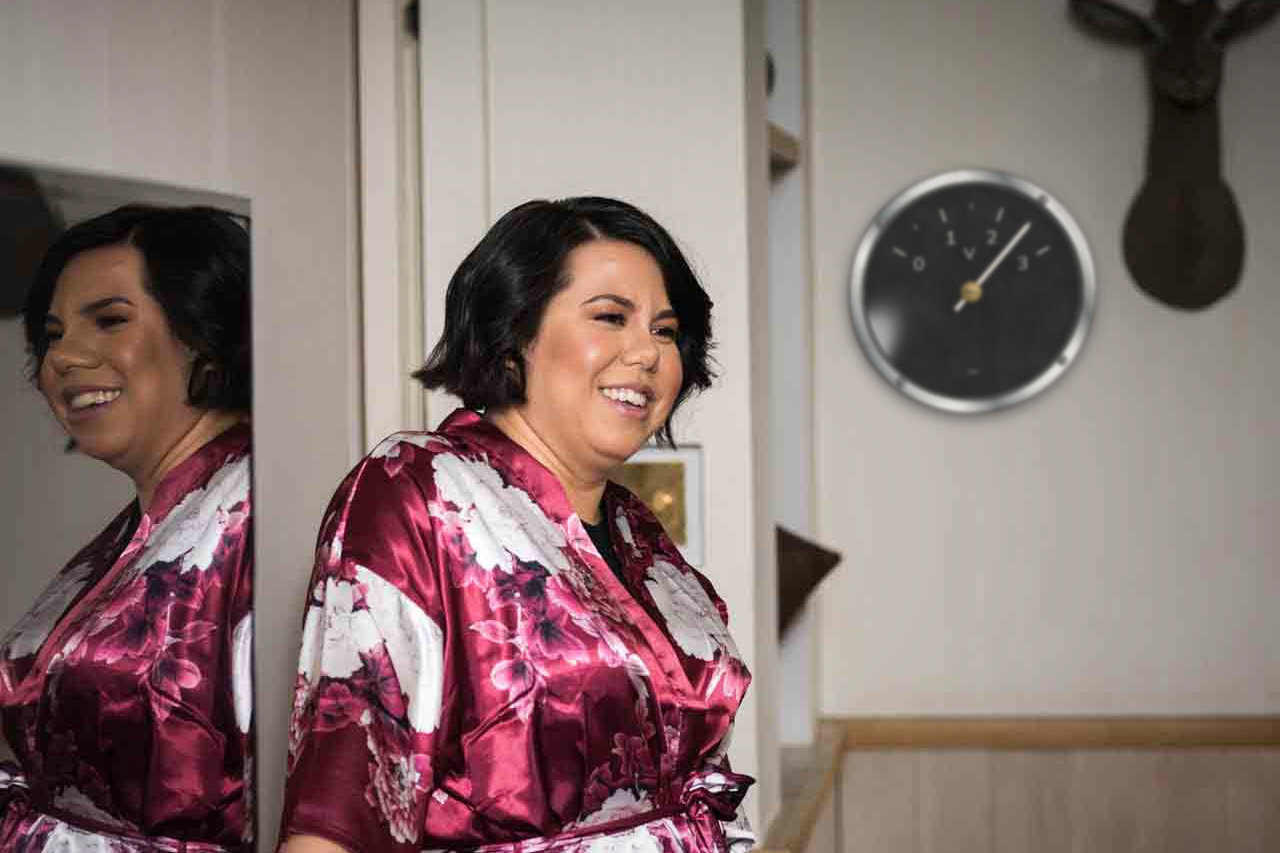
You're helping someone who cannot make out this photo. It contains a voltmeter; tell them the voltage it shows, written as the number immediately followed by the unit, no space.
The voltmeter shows 2.5V
